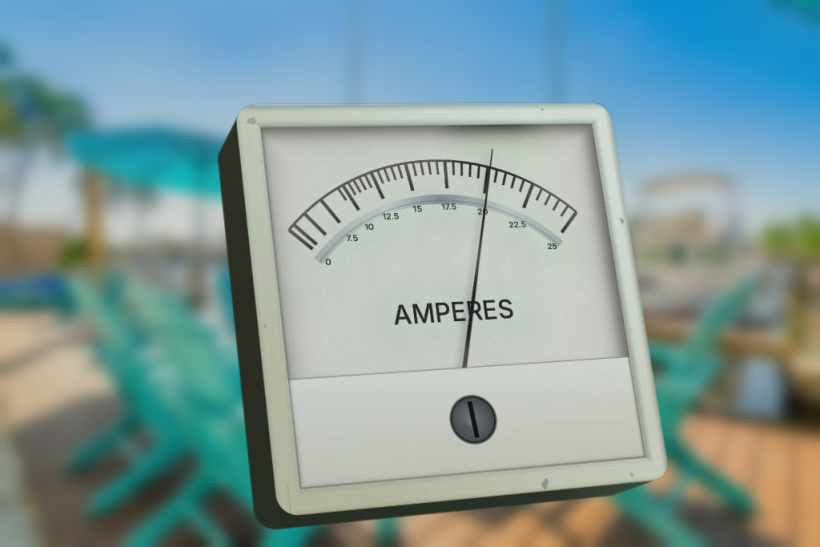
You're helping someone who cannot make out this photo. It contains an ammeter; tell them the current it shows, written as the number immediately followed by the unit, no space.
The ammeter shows 20A
